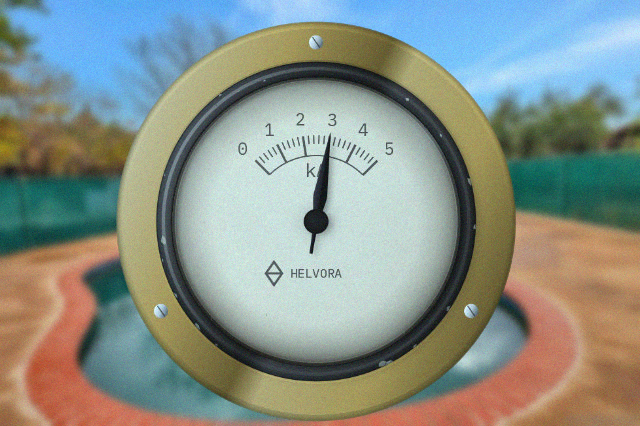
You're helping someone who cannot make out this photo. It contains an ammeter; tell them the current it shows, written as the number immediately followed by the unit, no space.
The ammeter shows 3kA
